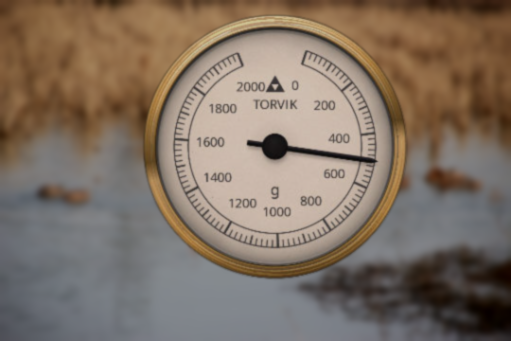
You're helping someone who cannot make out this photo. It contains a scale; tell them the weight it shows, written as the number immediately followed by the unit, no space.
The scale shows 500g
